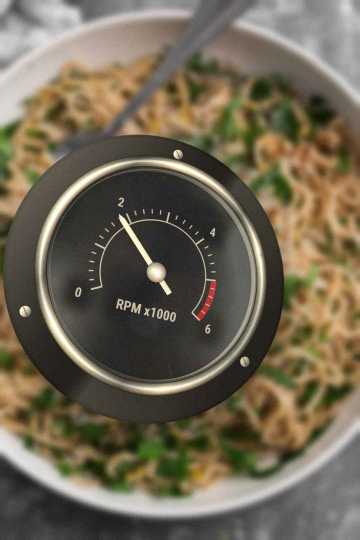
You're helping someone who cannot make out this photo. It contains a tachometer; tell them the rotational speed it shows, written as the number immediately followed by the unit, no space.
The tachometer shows 1800rpm
